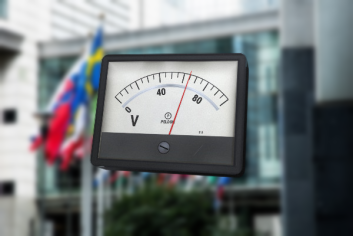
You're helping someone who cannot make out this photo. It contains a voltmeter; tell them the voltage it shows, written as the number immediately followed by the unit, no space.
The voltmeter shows 65V
